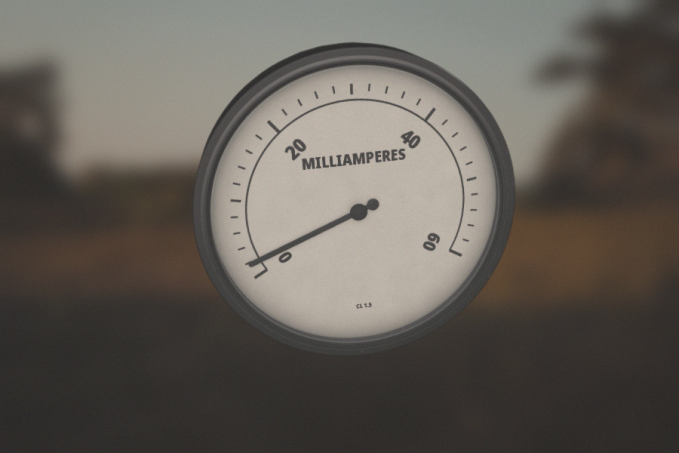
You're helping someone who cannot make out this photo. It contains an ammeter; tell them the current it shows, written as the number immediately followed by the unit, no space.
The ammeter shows 2mA
